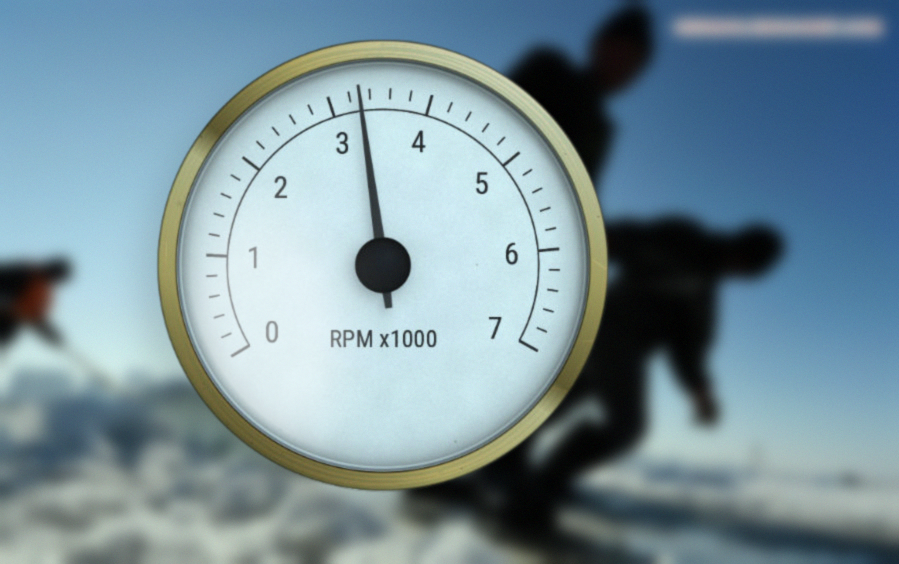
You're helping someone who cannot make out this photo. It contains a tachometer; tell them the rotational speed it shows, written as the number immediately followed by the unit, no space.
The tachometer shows 3300rpm
